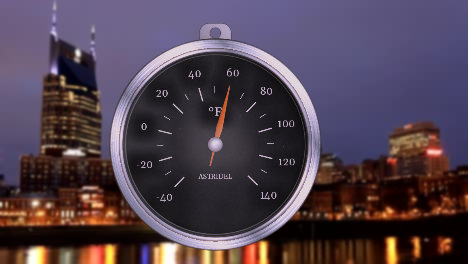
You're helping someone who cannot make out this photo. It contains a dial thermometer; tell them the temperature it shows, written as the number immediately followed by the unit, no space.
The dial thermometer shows 60°F
